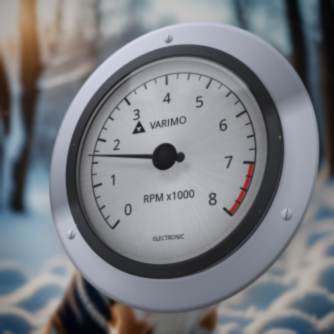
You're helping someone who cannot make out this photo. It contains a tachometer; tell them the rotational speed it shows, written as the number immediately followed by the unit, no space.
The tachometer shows 1625rpm
